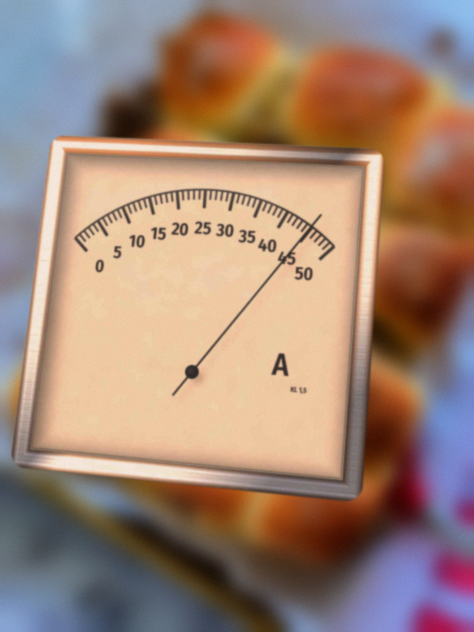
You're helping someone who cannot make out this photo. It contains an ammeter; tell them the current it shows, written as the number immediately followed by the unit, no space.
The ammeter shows 45A
